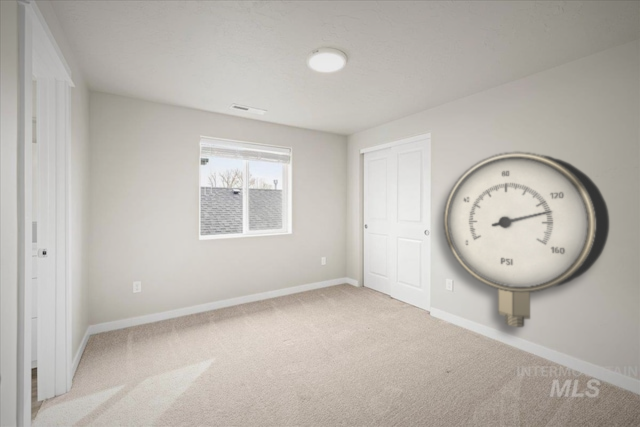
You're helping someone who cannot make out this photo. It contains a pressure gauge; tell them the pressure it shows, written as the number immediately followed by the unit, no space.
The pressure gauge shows 130psi
